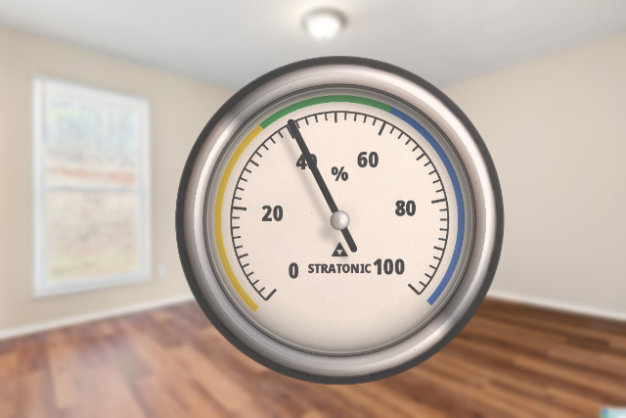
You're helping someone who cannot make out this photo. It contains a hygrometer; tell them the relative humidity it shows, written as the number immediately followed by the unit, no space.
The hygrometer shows 41%
